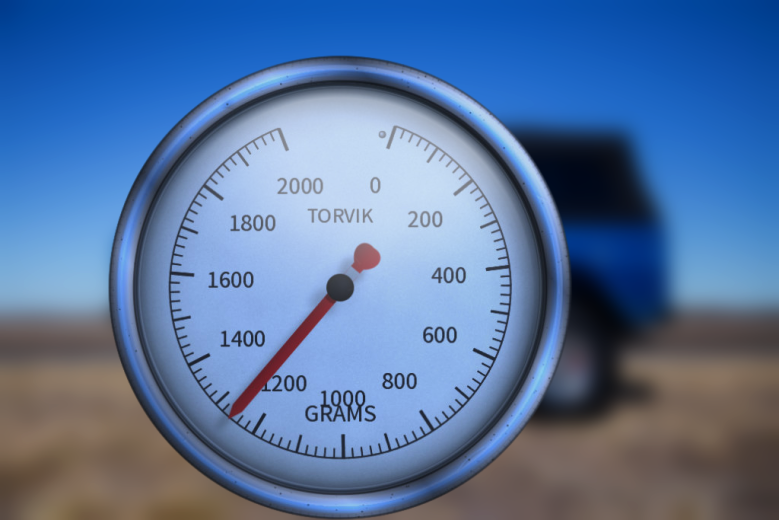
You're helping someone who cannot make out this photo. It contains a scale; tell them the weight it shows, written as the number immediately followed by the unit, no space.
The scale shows 1260g
